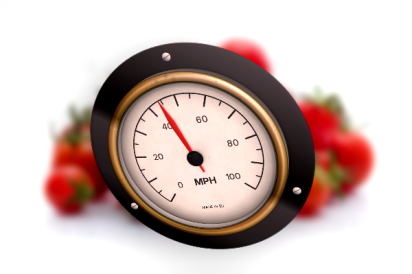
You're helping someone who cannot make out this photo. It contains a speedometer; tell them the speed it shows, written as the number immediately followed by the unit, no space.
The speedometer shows 45mph
